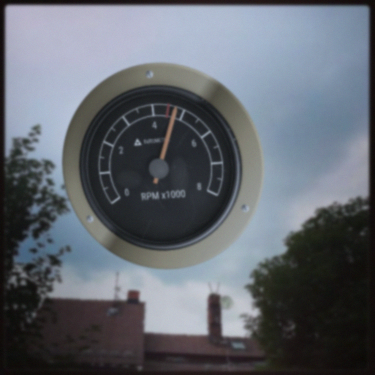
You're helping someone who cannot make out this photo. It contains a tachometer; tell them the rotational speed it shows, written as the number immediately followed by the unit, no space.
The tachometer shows 4750rpm
